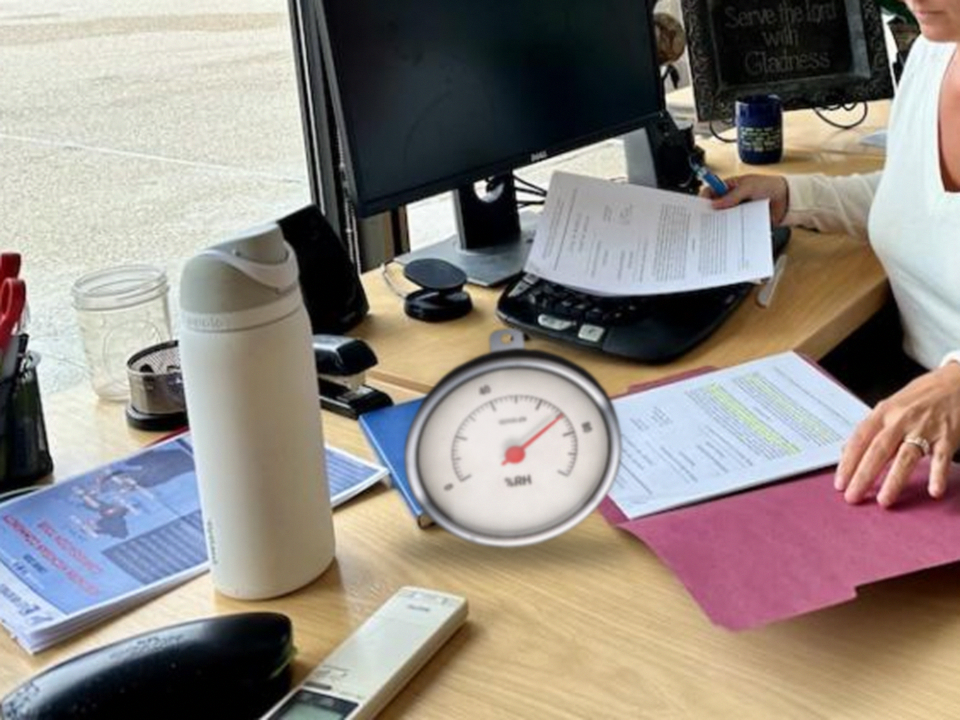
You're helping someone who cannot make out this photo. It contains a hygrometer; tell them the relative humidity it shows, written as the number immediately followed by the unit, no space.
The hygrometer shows 70%
